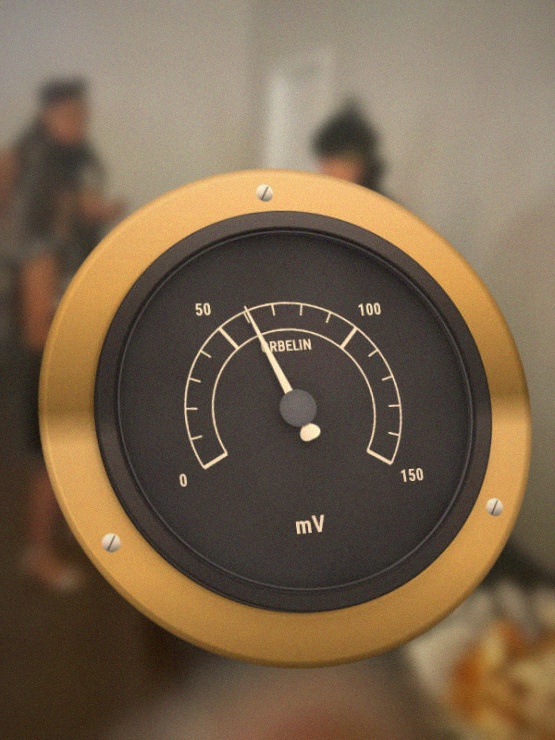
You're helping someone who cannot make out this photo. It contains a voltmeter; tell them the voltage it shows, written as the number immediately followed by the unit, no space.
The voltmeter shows 60mV
